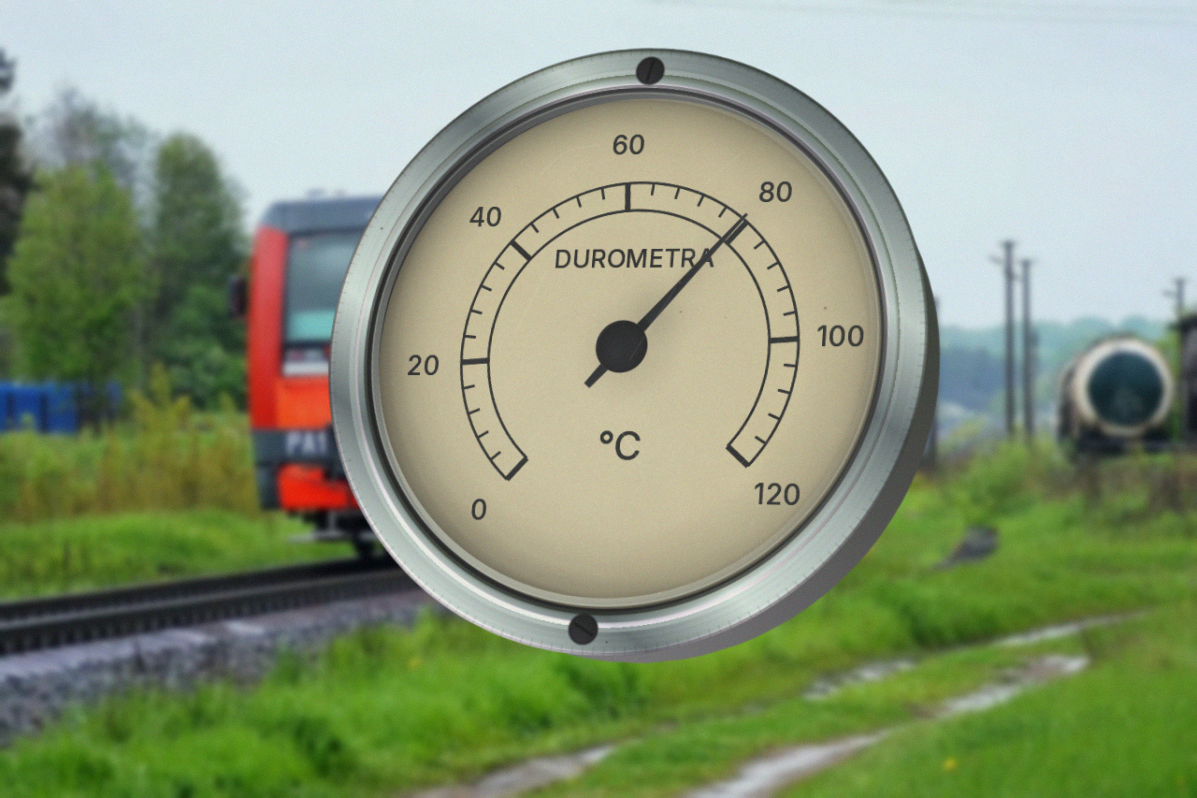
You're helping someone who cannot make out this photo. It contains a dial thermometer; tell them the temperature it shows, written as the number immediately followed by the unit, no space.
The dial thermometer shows 80°C
